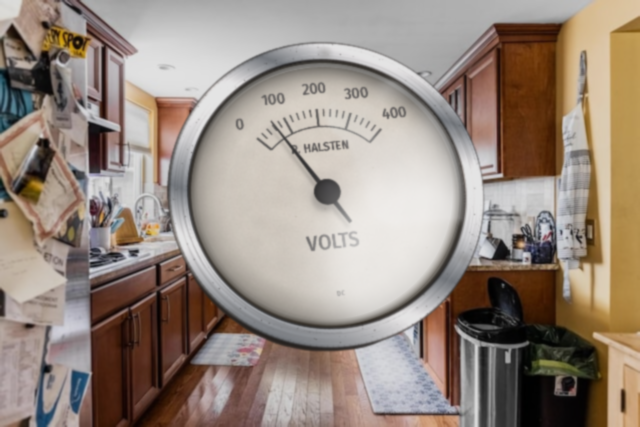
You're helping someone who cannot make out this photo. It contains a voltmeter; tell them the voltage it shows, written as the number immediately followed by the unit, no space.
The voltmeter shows 60V
